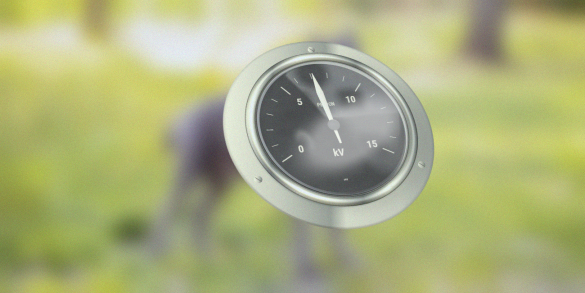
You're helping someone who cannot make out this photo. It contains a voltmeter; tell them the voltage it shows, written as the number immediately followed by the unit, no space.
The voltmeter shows 7kV
